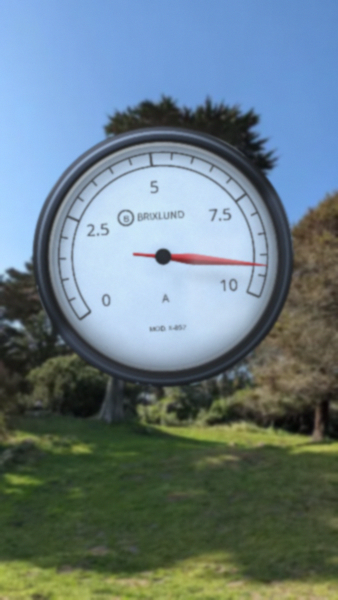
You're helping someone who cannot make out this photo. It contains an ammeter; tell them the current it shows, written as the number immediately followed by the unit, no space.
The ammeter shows 9.25A
